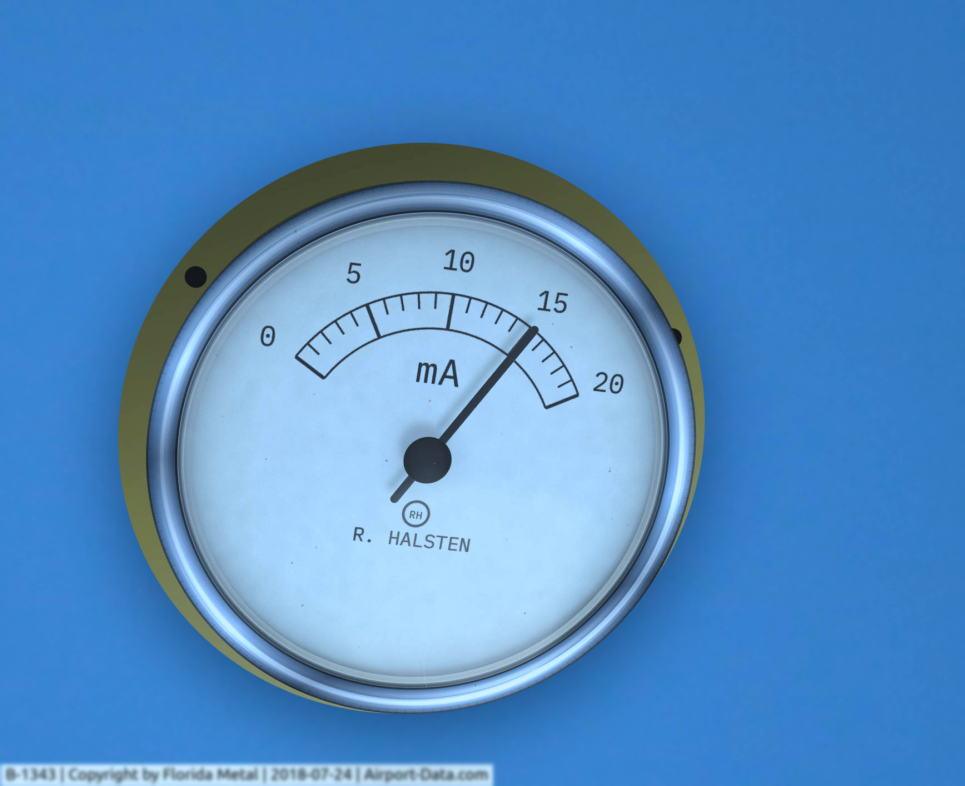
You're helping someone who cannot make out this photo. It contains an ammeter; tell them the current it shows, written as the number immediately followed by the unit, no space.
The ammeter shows 15mA
